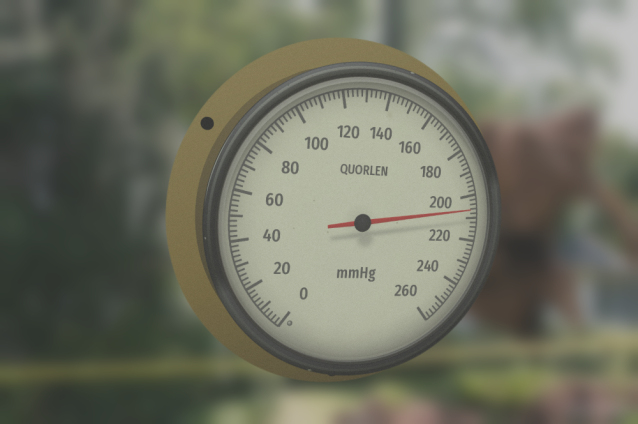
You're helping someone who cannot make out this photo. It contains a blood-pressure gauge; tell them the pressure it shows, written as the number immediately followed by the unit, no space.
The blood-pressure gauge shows 206mmHg
